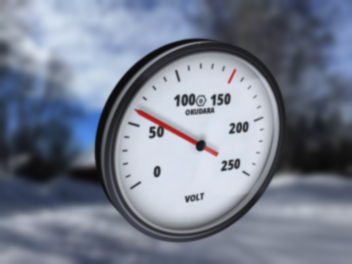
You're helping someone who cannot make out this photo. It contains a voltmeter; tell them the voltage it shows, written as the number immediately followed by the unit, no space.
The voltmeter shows 60V
